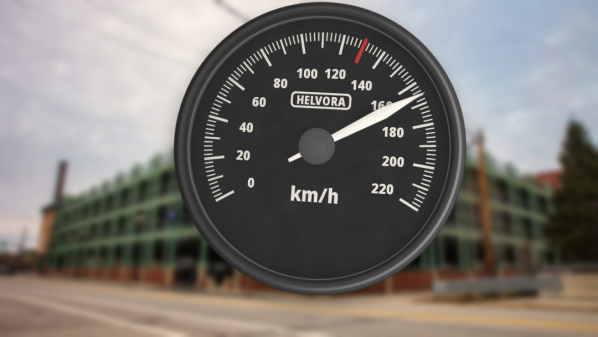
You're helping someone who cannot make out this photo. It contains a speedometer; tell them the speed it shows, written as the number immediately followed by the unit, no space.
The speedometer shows 166km/h
